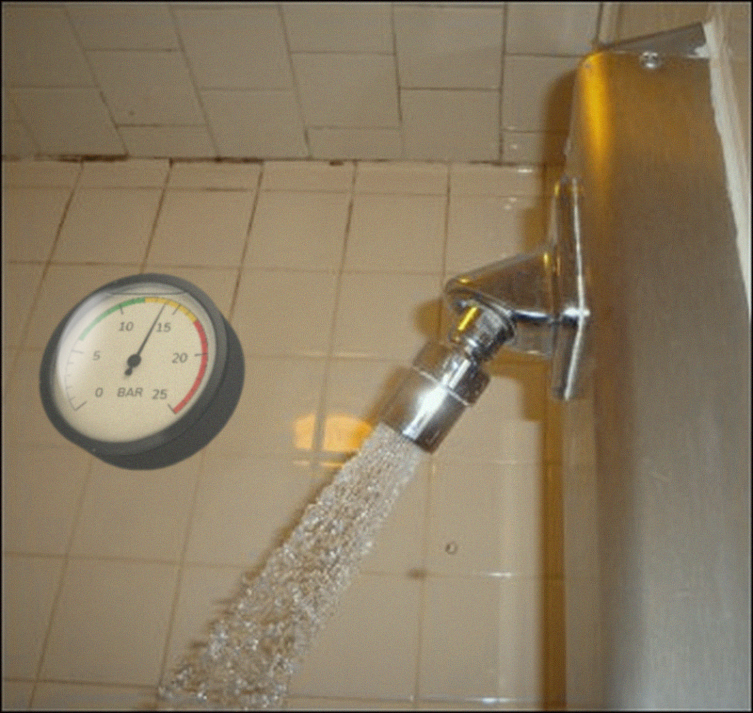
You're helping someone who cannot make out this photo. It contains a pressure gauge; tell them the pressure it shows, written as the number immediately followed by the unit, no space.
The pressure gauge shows 14bar
